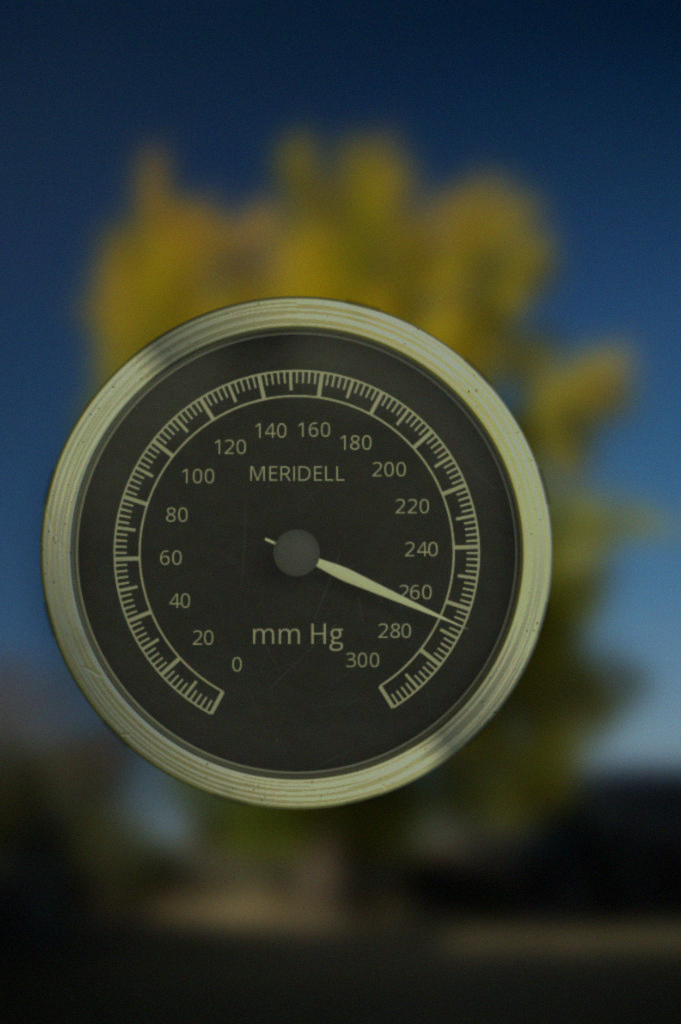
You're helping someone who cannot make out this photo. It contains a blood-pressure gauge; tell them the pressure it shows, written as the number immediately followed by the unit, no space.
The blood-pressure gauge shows 266mmHg
